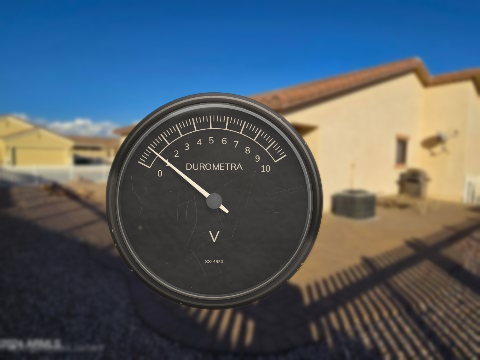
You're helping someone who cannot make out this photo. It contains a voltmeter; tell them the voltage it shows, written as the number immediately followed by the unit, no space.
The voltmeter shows 1V
